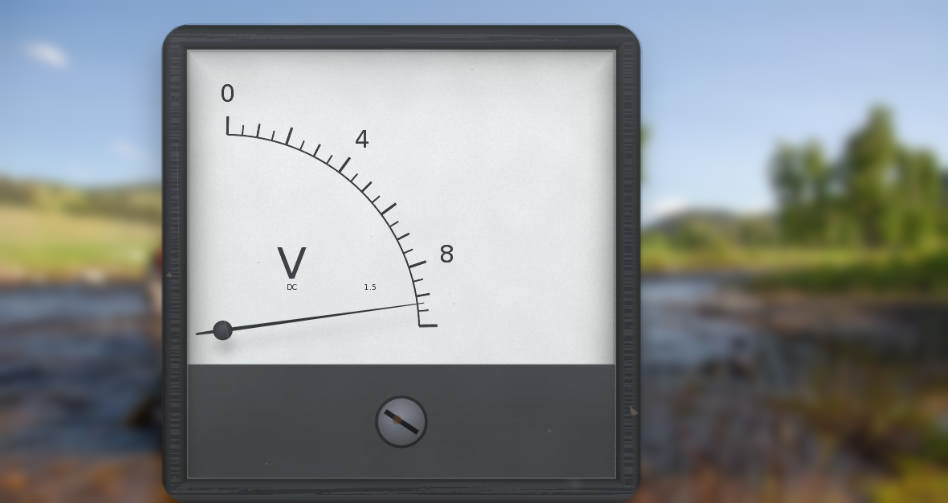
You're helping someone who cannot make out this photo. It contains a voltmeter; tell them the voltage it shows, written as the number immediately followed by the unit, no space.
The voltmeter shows 9.25V
